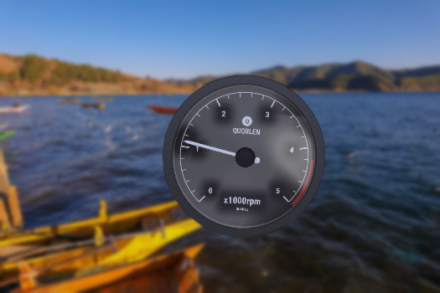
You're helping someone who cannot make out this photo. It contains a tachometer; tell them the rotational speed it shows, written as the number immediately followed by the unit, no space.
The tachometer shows 1100rpm
